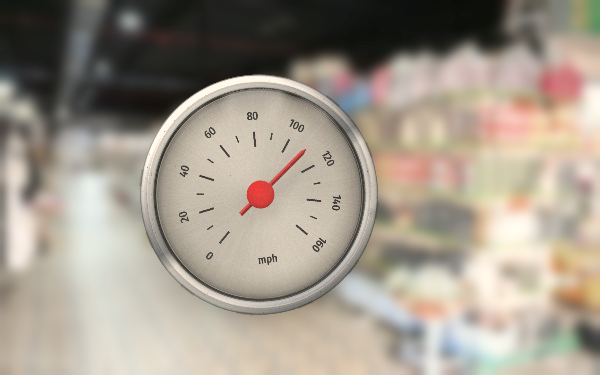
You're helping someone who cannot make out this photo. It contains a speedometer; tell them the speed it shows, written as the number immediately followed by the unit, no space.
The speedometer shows 110mph
